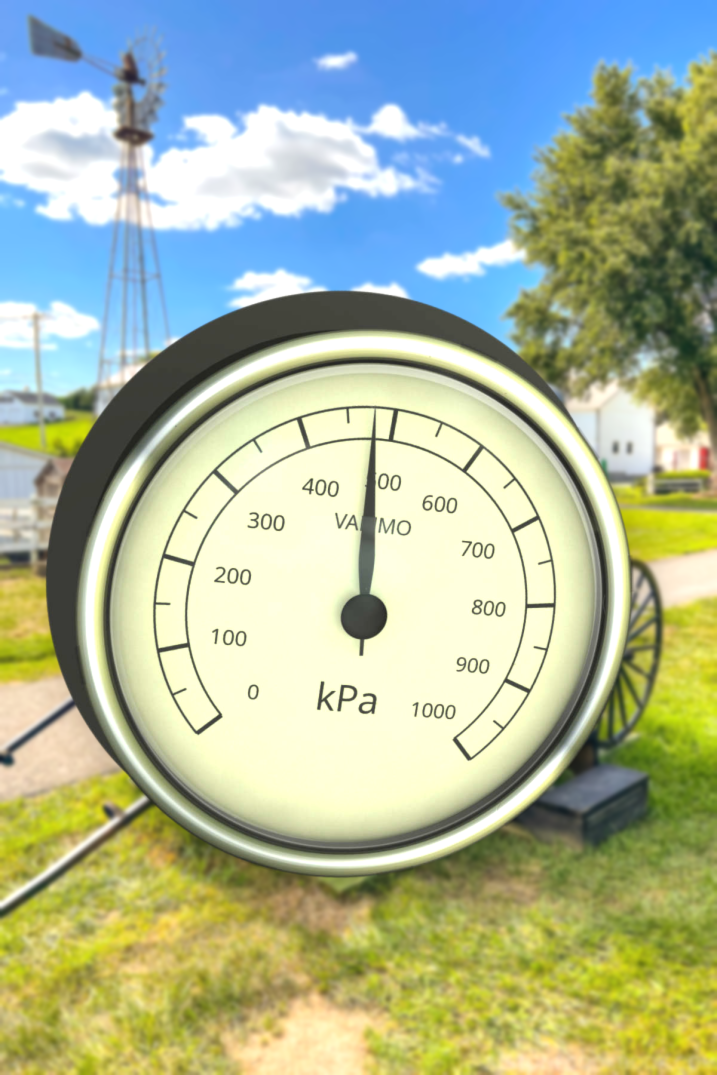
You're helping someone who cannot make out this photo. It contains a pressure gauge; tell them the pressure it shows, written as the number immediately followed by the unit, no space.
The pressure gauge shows 475kPa
